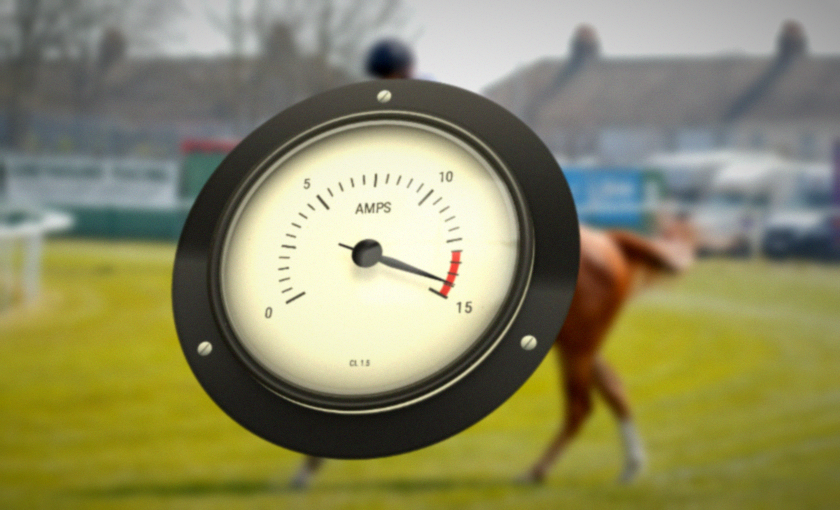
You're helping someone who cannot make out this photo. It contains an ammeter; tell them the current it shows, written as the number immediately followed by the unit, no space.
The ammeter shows 14.5A
